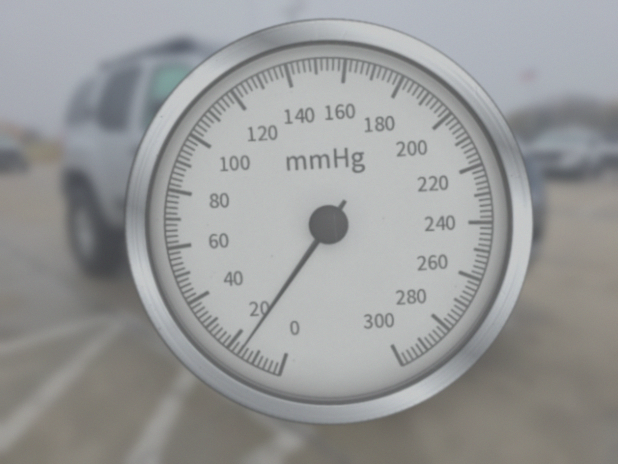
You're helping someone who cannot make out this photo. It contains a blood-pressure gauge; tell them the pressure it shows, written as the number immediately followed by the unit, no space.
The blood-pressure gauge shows 16mmHg
